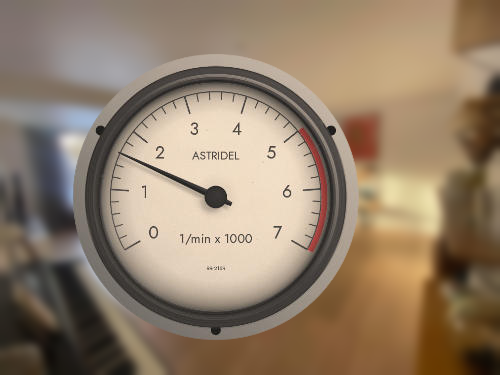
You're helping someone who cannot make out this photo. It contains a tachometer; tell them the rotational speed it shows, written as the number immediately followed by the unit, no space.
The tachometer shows 1600rpm
